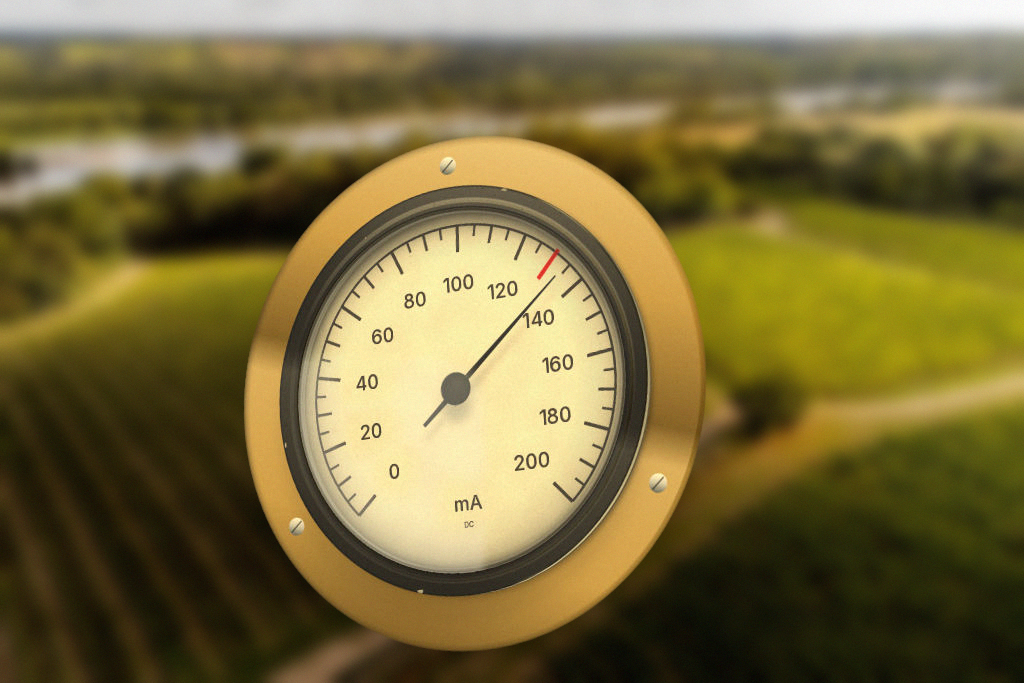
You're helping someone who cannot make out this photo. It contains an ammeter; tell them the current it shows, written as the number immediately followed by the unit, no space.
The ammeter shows 135mA
